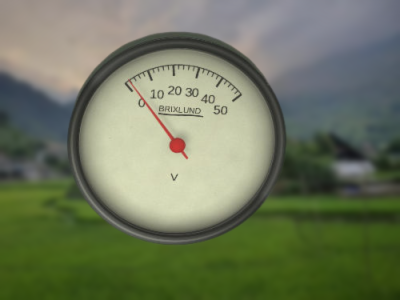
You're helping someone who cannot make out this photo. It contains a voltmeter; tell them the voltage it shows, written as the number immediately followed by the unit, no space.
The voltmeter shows 2V
